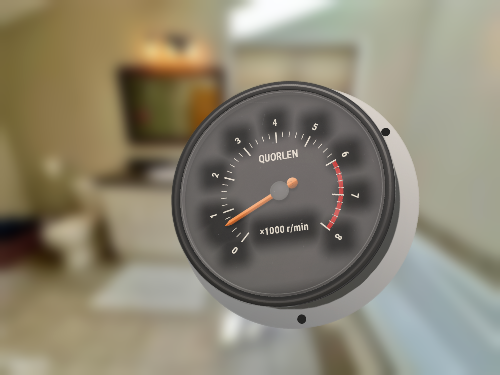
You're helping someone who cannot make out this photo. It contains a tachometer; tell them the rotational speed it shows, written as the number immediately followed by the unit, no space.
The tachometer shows 600rpm
